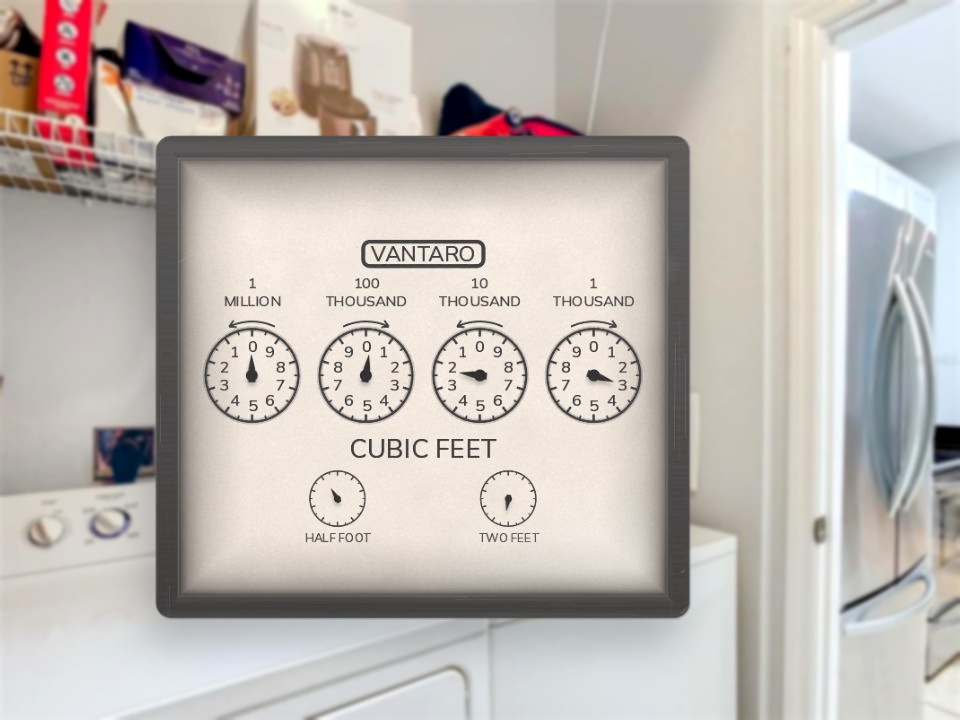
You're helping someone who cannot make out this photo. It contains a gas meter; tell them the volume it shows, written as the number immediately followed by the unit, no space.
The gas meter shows 2300ft³
